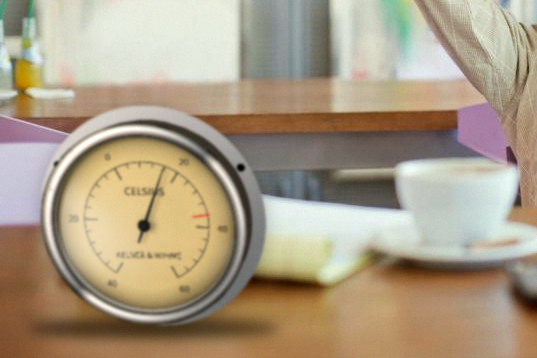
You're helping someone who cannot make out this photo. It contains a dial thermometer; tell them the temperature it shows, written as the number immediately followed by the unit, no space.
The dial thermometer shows 16°C
